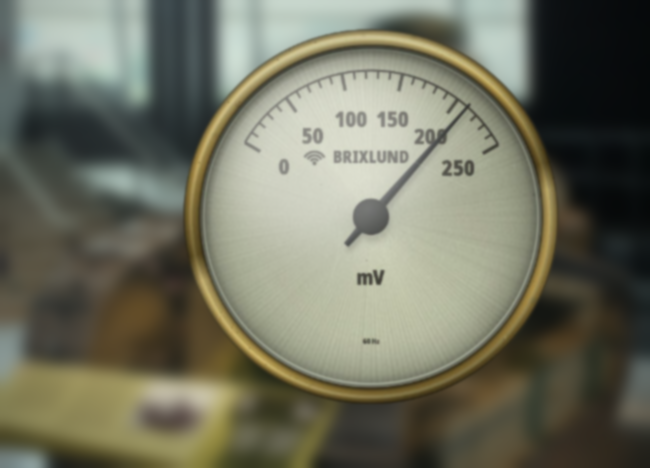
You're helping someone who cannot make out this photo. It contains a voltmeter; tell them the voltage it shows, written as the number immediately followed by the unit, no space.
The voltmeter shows 210mV
